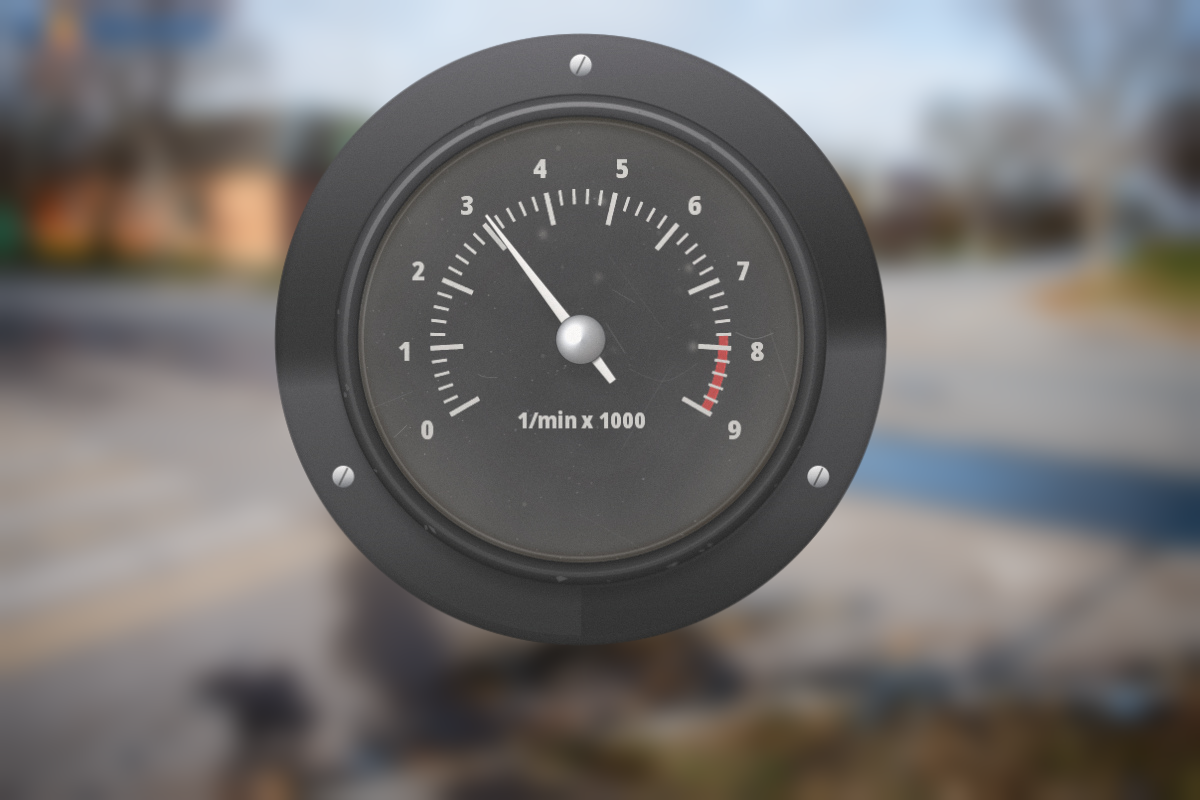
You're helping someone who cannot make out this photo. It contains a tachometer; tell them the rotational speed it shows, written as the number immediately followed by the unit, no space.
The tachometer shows 3100rpm
